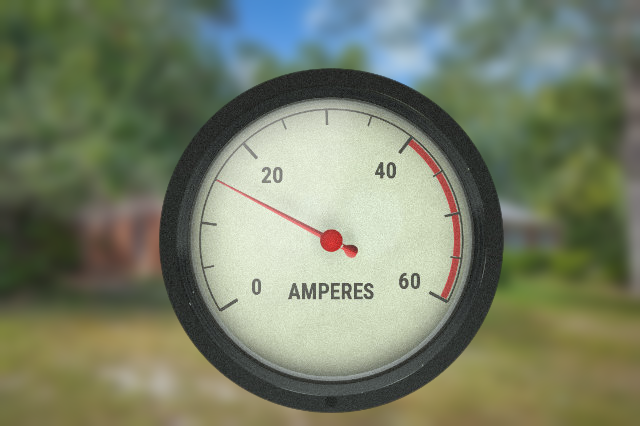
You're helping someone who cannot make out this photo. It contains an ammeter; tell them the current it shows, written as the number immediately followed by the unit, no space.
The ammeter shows 15A
